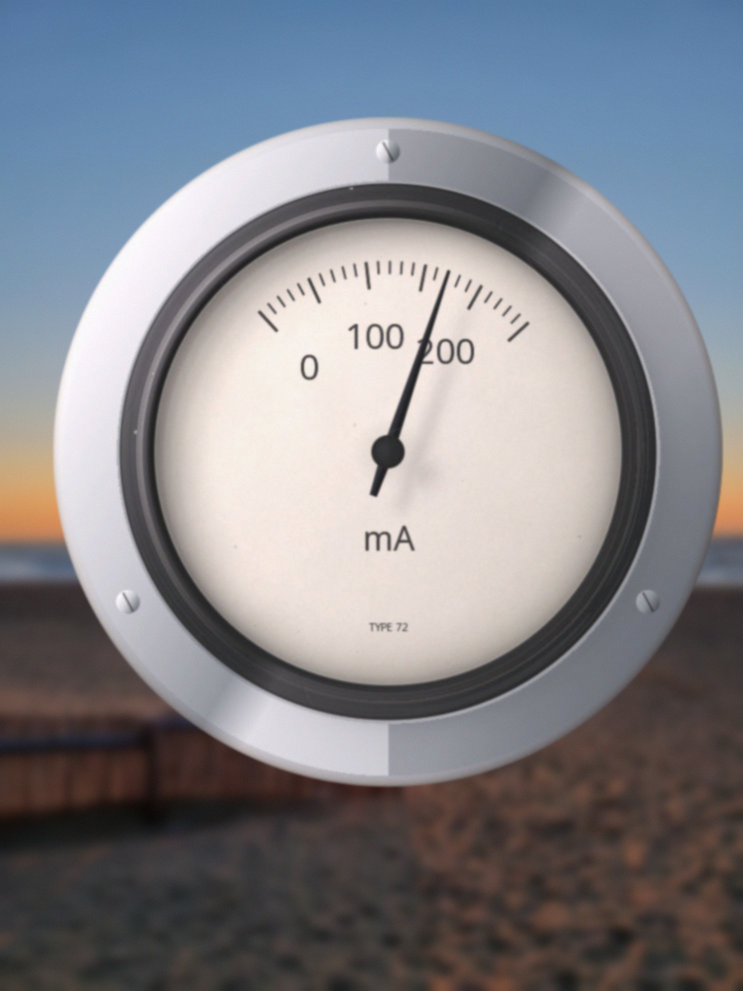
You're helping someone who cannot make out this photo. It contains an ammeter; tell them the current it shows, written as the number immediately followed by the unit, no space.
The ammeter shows 170mA
